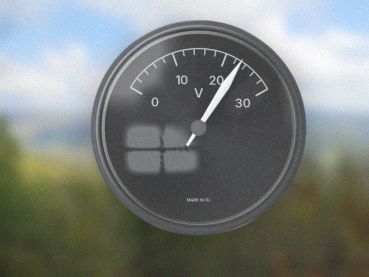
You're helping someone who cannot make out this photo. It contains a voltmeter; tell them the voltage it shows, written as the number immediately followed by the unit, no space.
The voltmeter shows 23V
